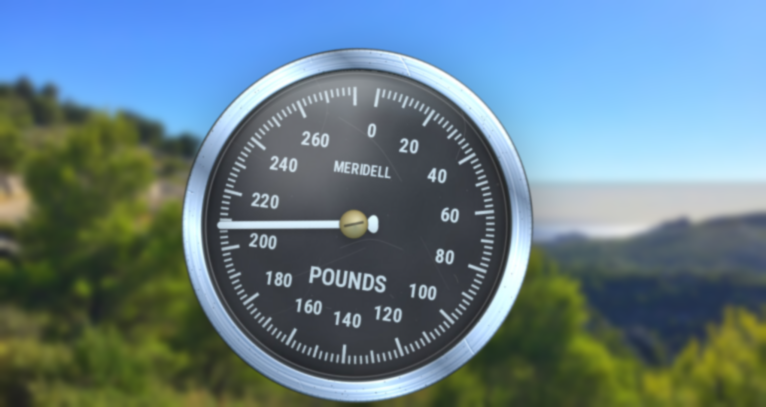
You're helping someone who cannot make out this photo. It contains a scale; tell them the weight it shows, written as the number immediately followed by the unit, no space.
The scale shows 208lb
